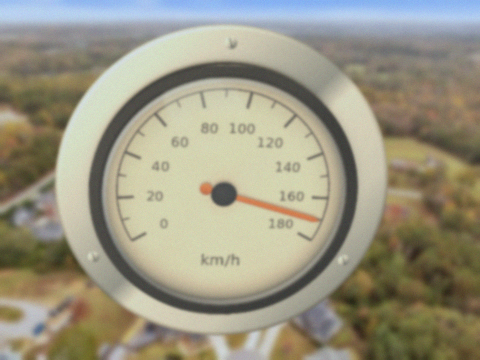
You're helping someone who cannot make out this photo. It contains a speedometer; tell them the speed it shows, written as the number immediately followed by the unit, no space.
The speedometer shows 170km/h
